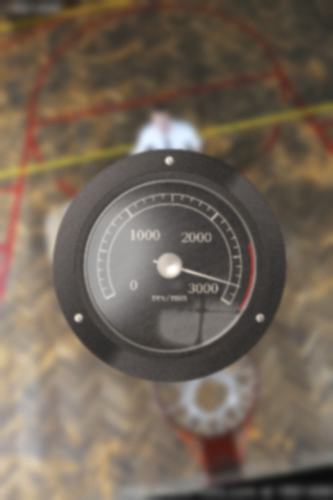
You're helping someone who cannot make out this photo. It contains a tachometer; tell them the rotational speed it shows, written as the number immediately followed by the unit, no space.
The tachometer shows 2800rpm
